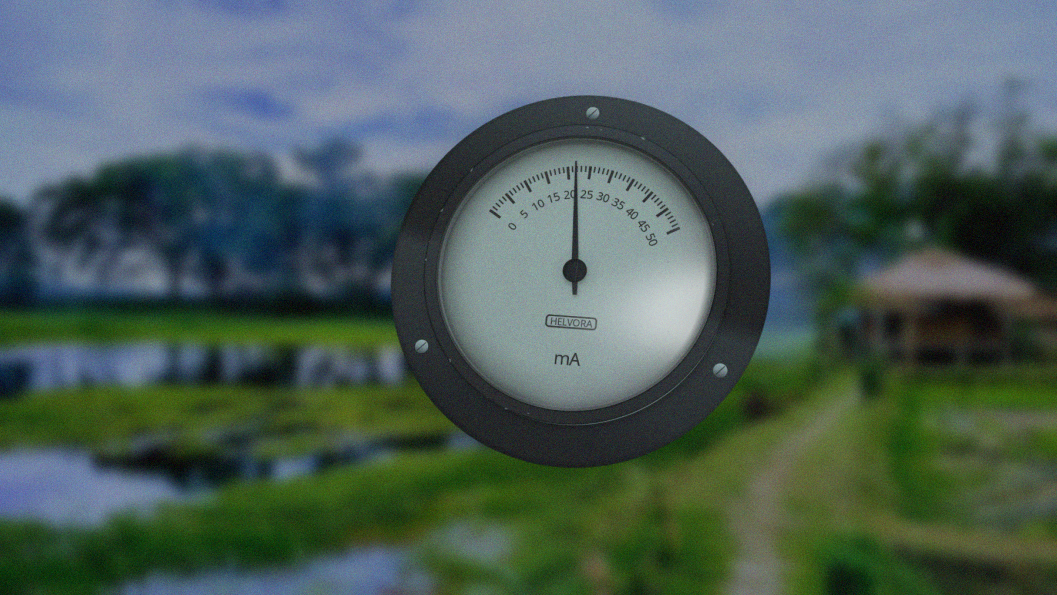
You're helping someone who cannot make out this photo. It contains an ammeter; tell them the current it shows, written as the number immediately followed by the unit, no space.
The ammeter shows 22mA
